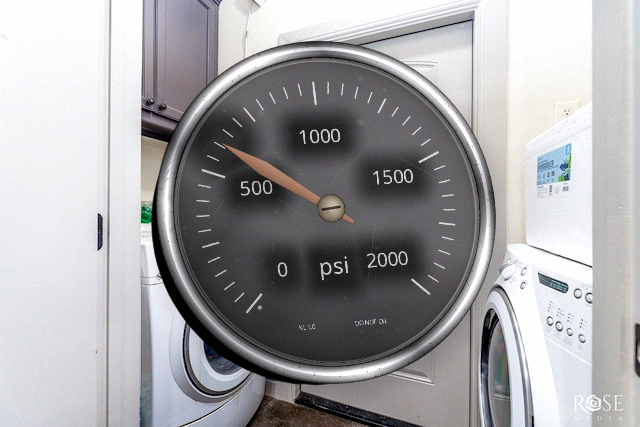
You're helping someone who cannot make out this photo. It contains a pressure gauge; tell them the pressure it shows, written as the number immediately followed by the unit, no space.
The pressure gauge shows 600psi
